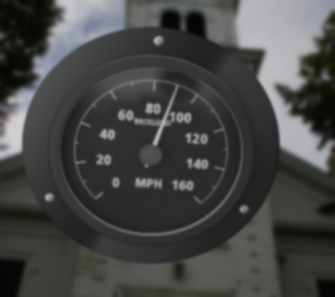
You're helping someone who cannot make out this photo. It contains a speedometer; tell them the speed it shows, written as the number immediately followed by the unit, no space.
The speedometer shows 90mph
